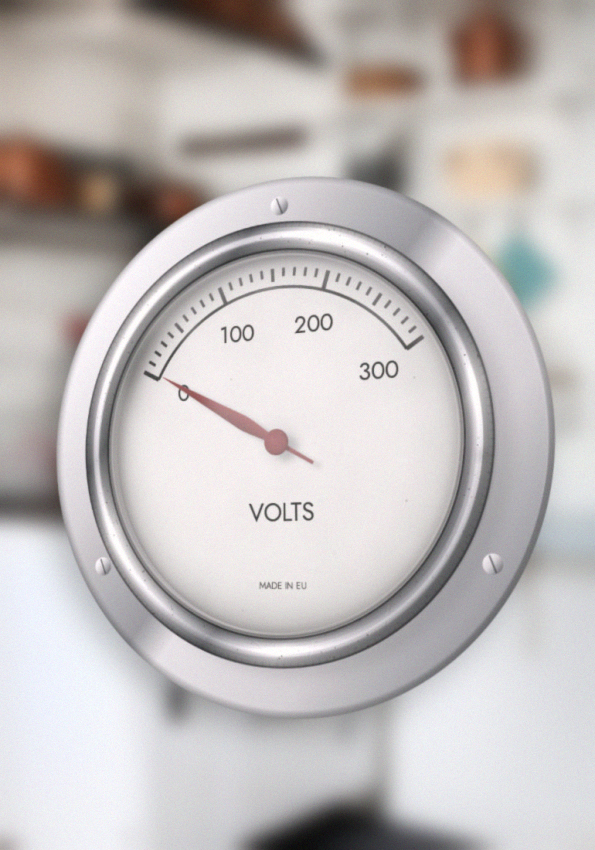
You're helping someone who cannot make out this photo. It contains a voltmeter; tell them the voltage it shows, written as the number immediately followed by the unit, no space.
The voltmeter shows 5V
